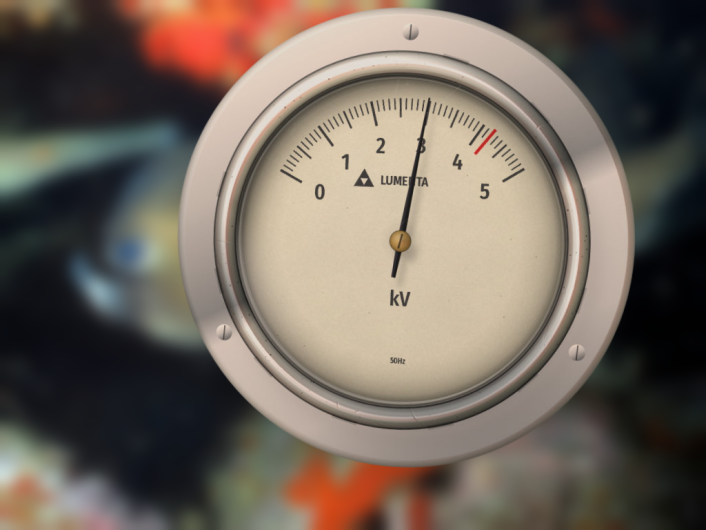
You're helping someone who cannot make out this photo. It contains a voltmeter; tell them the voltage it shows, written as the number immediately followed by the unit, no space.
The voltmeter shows 3kV
